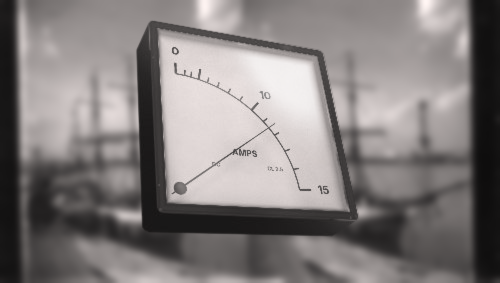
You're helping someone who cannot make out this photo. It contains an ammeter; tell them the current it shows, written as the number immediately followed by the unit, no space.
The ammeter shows 11.5A
